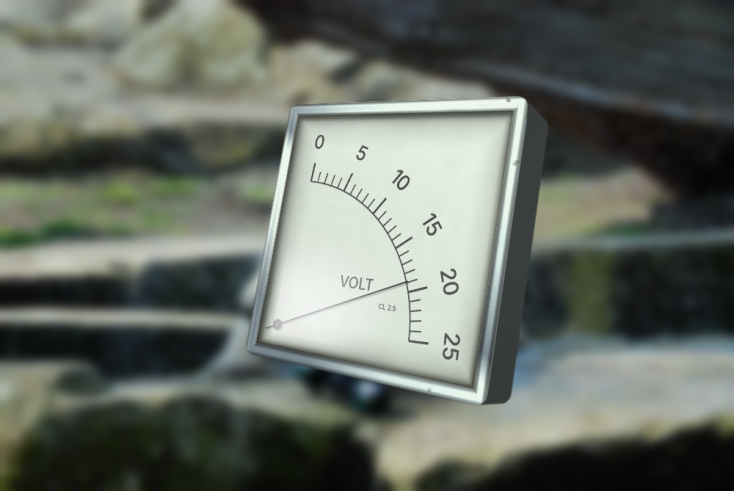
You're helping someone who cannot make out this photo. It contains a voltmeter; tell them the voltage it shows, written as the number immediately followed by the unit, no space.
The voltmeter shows 19V
